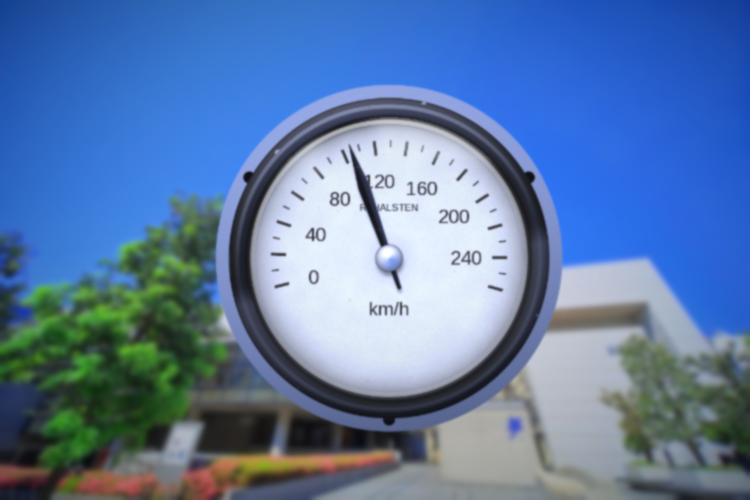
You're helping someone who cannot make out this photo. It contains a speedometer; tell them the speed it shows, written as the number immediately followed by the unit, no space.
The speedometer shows 105km/h
